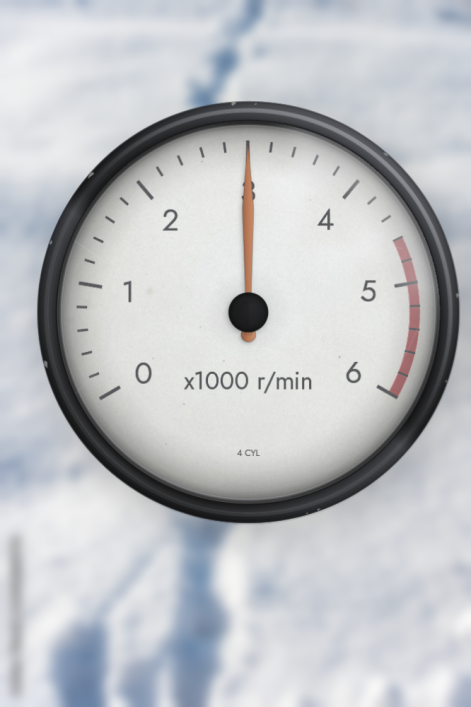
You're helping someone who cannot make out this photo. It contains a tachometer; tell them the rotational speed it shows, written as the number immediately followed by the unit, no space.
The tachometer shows 3000rpm
